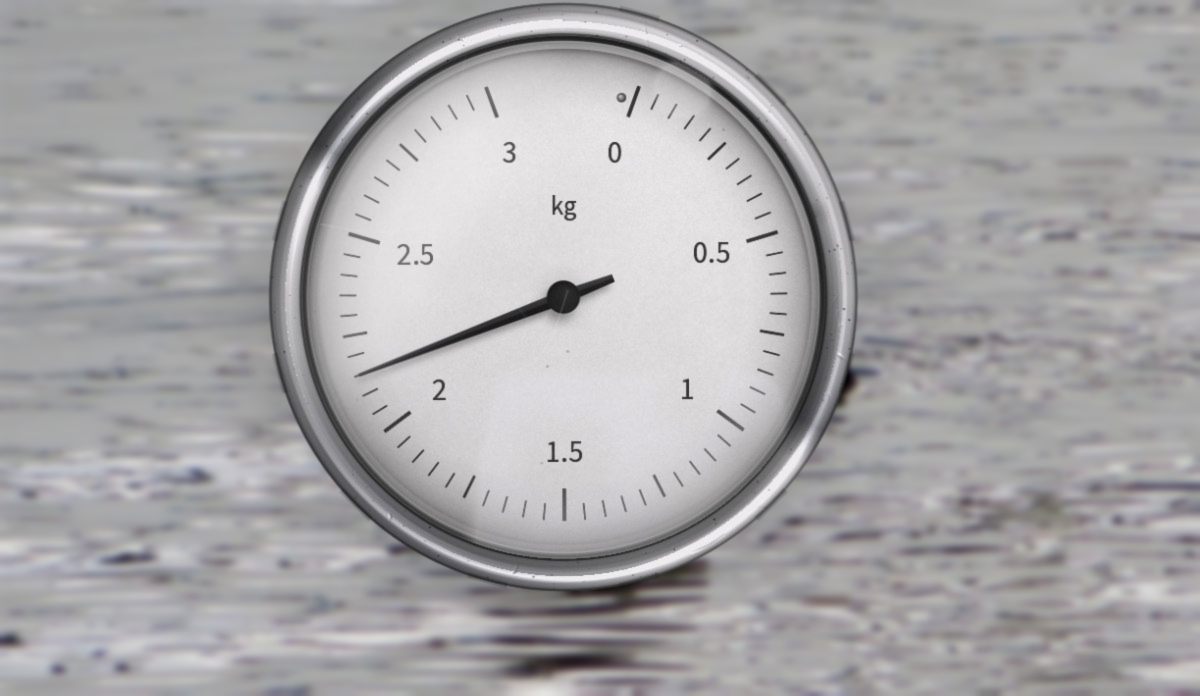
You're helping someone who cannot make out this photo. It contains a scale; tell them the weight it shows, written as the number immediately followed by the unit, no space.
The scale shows 2.15kg
